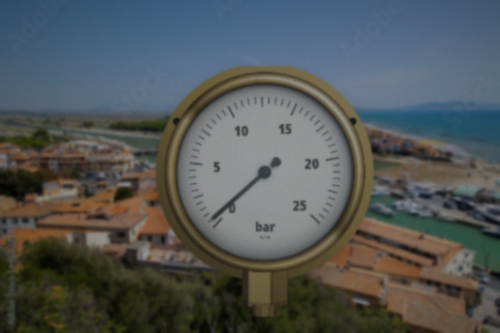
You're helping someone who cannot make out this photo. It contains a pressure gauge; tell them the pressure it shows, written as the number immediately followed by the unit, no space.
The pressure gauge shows 0.5bar
